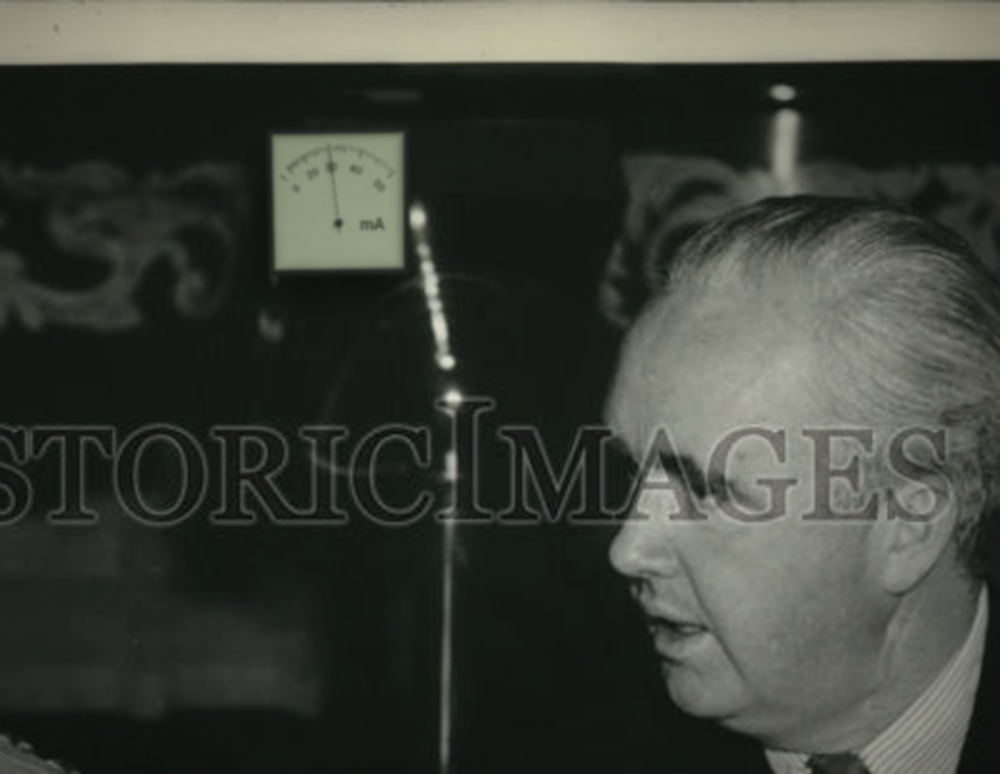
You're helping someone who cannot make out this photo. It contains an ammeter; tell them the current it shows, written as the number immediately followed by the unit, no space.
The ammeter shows 30mA
